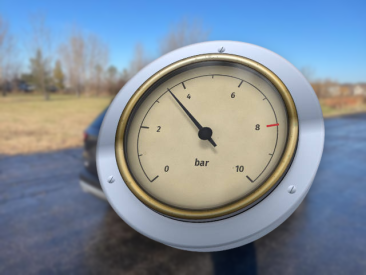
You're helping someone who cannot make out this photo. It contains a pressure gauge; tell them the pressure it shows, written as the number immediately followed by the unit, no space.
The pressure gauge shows 3.5bar
